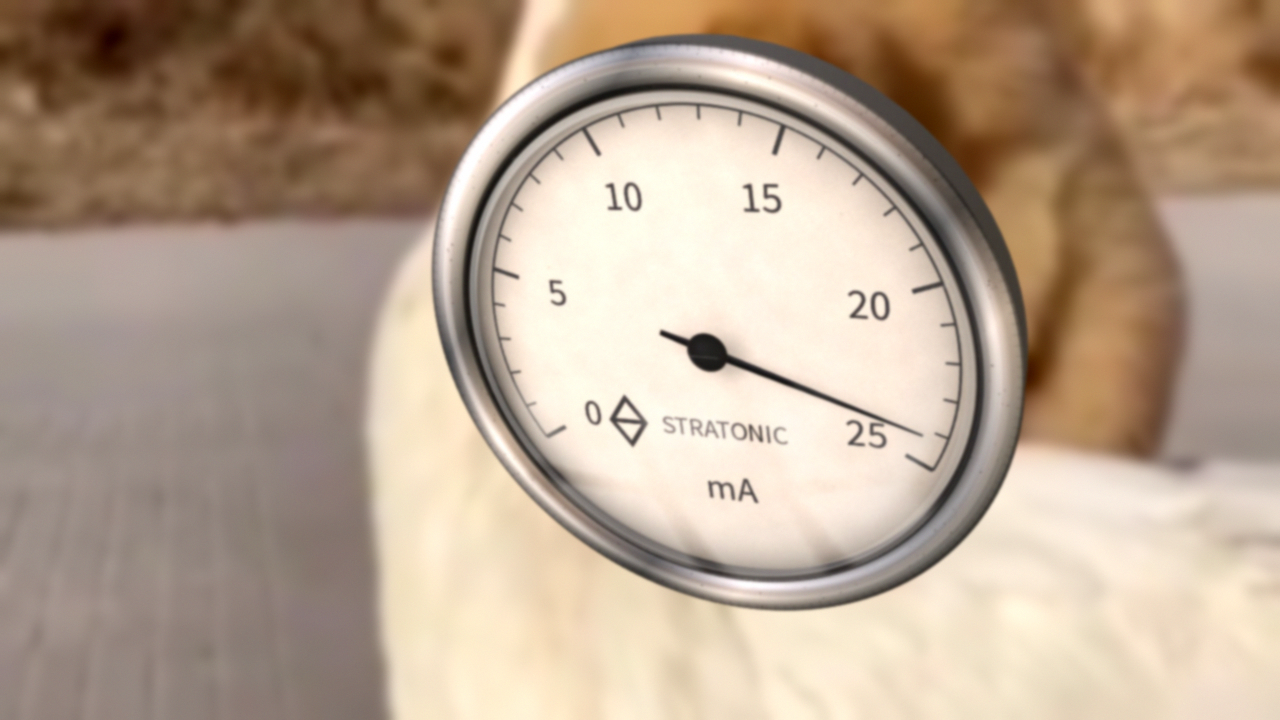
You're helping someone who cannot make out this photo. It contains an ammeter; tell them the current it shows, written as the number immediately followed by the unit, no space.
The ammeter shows 24mA
